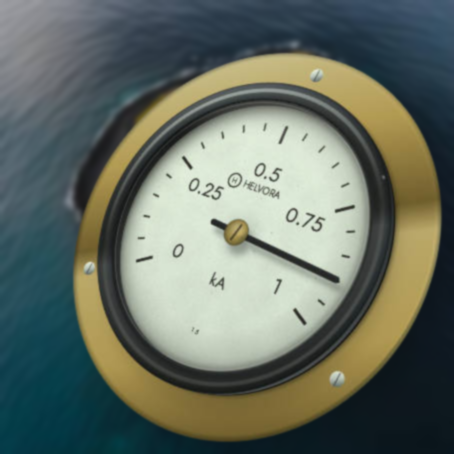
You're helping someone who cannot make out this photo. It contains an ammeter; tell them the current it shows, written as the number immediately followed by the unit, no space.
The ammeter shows 0.9kA
